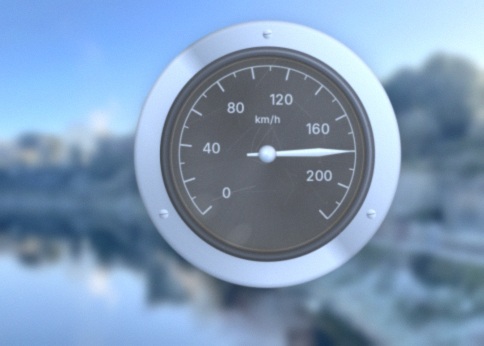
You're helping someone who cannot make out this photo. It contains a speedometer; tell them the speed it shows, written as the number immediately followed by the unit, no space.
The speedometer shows 180km/h
